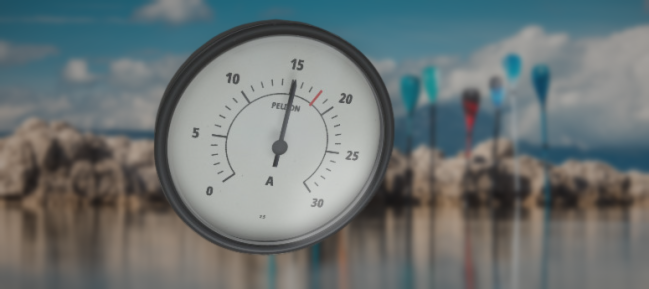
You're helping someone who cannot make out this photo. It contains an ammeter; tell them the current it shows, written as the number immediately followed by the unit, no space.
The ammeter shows 15A
